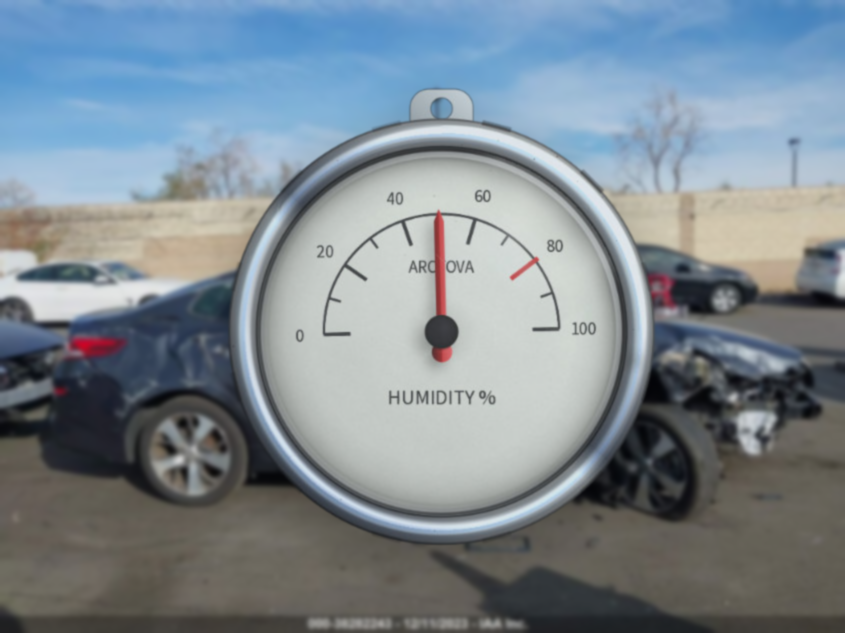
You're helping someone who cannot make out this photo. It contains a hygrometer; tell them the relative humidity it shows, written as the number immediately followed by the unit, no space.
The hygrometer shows 50%
